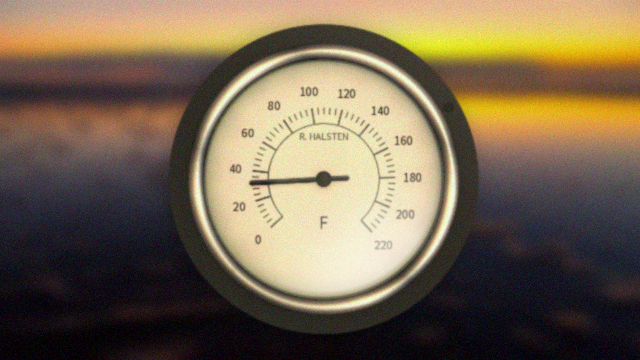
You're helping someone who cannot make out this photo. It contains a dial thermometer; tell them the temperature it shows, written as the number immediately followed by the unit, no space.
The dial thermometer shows 32°F
